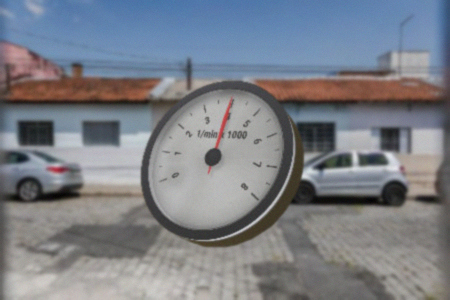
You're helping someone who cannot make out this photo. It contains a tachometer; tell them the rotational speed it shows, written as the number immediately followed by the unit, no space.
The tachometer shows 4000rpm
